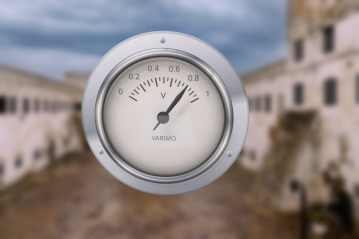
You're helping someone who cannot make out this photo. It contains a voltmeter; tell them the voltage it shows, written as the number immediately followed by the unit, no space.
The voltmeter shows 0.8V
